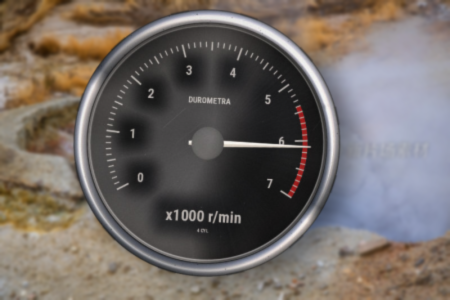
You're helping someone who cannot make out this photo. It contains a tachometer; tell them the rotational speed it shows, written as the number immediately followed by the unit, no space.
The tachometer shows 6100rpm
